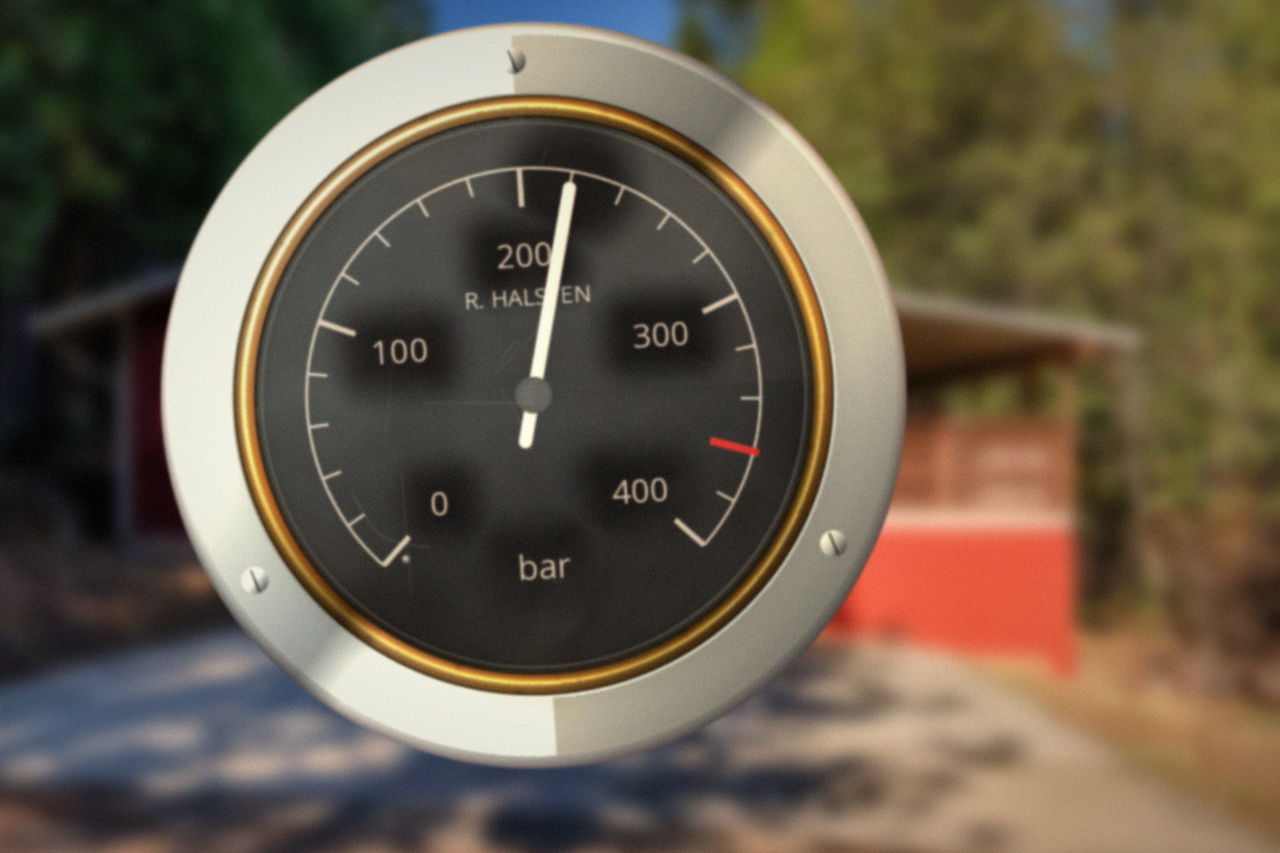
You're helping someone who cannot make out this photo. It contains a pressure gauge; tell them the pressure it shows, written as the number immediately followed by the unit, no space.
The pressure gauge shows 220bar
